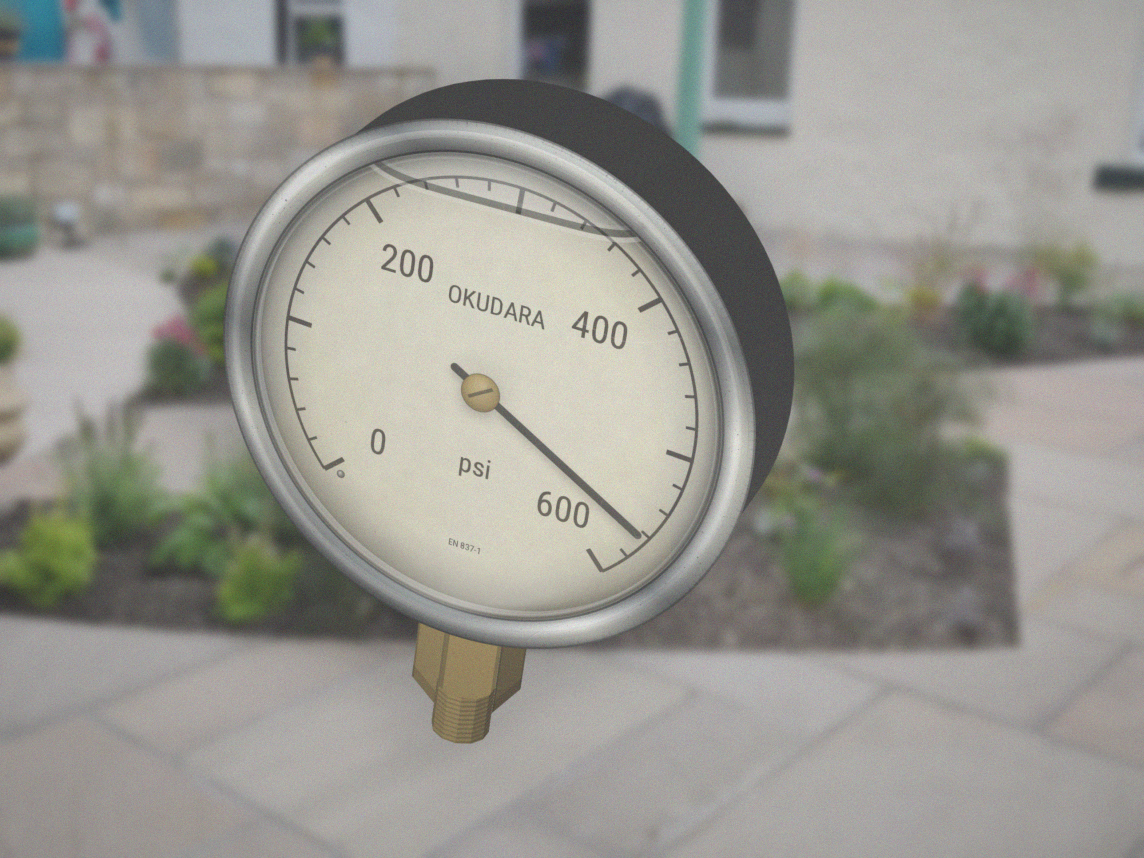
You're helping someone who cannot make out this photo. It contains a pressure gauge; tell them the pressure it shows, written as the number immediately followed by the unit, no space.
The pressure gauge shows 560psi
